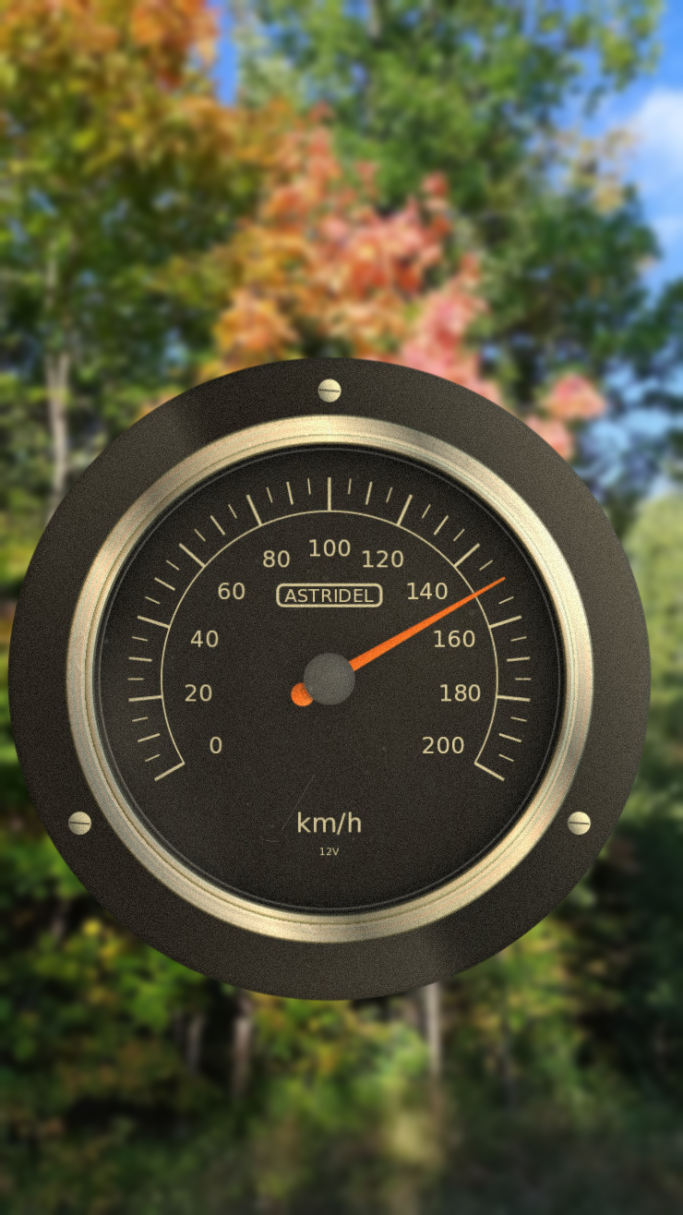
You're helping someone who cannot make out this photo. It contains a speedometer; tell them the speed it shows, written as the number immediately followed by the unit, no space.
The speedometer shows 150km/h
